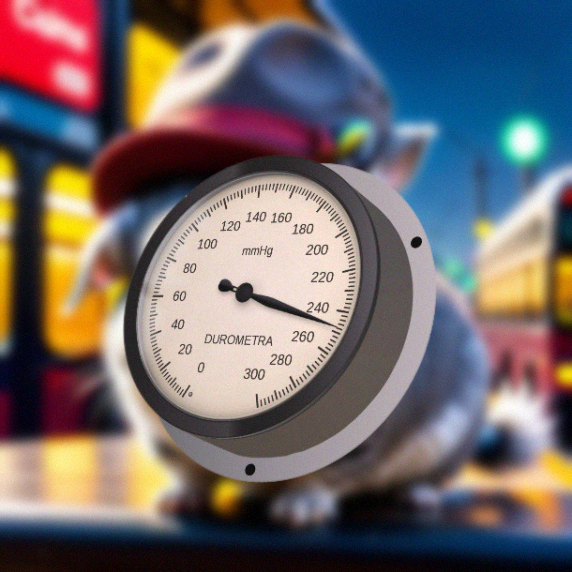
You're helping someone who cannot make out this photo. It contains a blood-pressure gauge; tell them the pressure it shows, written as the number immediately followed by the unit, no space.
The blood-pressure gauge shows 248mmHg
